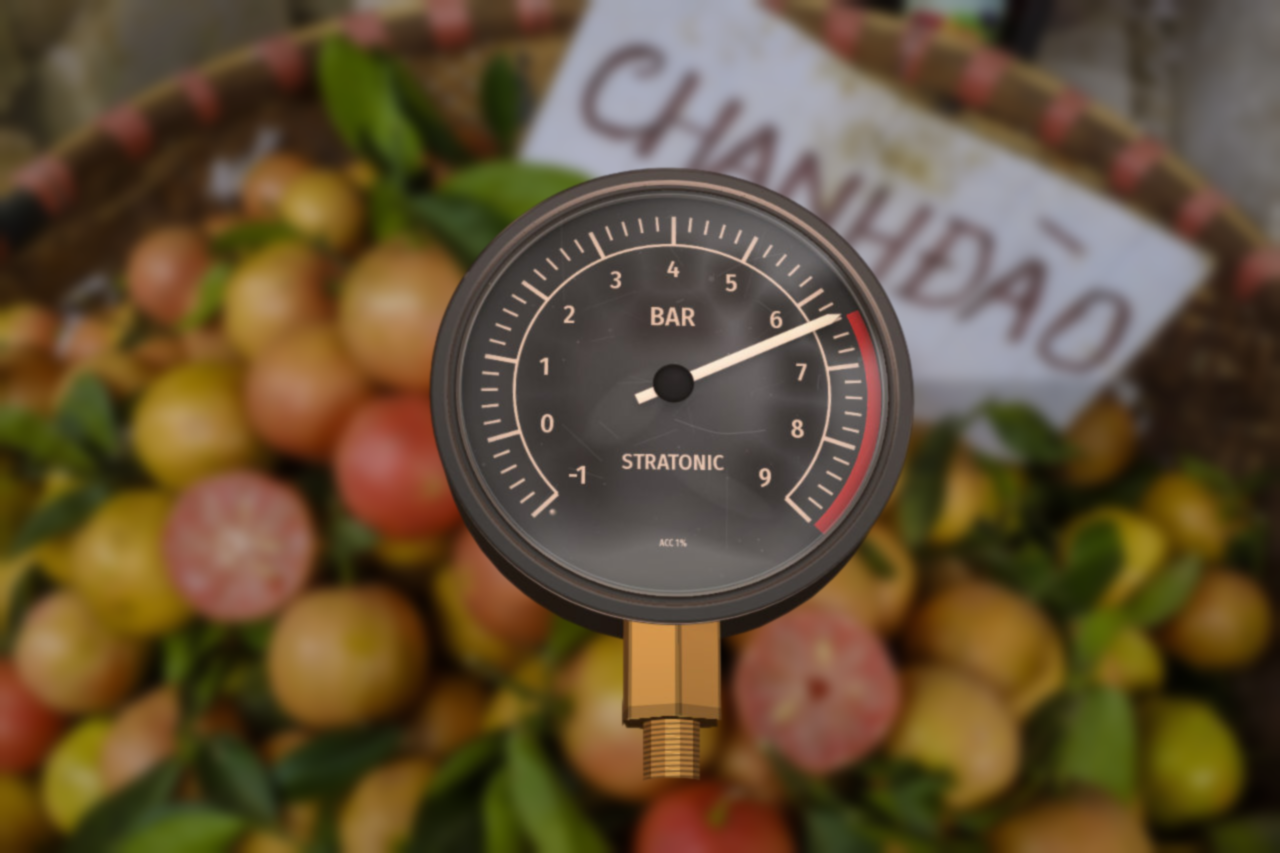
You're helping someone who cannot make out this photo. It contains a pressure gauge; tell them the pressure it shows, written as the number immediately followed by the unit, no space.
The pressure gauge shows 6.4bar
